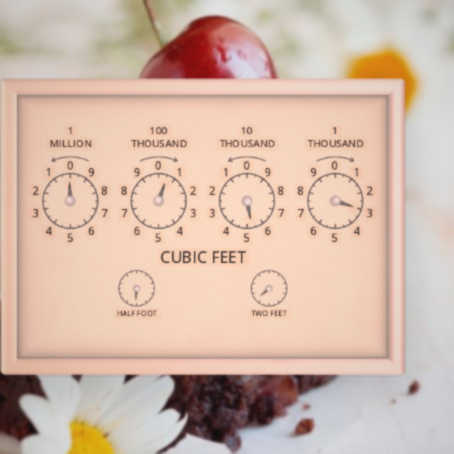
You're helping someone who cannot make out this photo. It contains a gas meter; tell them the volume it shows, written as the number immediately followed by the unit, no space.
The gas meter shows 5300ft³
